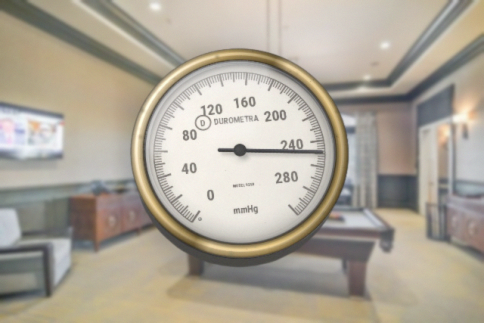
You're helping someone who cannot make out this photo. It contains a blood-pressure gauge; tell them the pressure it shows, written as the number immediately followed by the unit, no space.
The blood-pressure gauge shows 250mmHg
